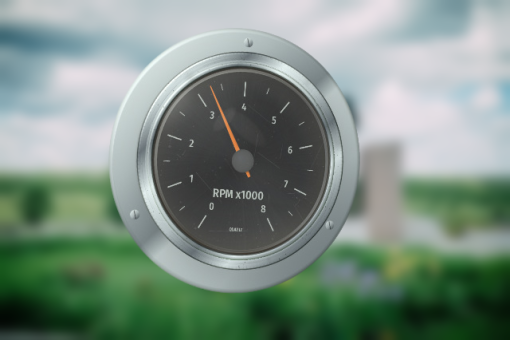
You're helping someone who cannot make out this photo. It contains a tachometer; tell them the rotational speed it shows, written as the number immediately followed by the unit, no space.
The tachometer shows 3250rpm
